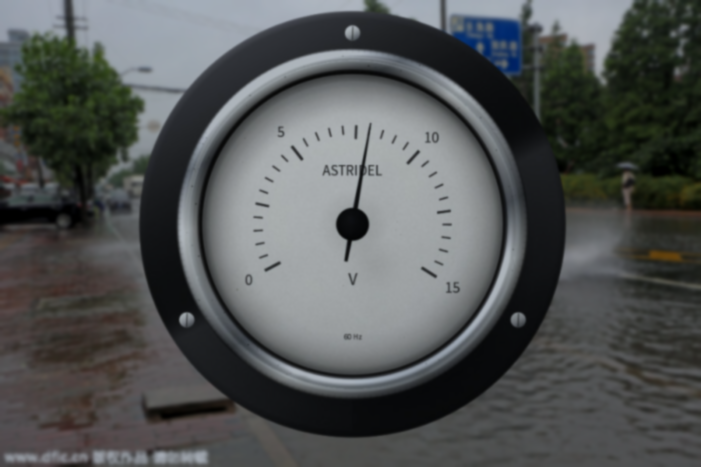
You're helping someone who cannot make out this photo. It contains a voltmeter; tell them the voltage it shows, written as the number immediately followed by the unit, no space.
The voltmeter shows 8V
